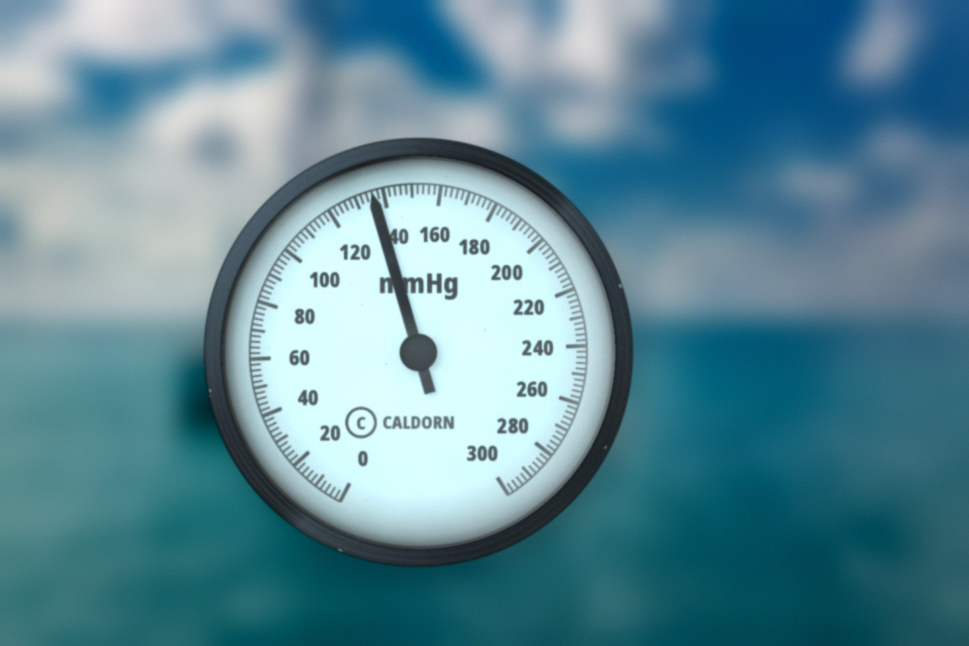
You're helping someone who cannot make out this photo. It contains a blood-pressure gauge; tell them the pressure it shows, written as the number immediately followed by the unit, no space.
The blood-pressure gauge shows 136mmHg
